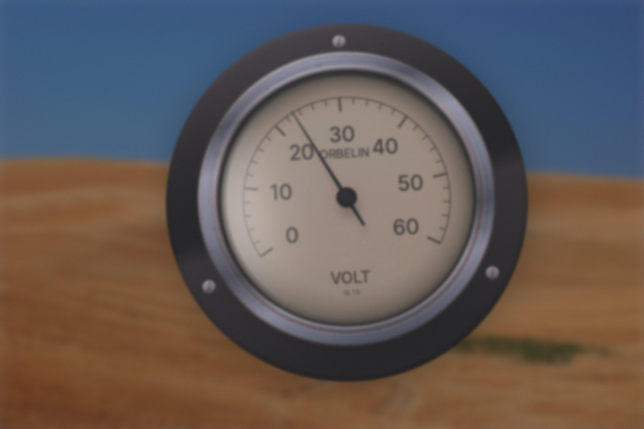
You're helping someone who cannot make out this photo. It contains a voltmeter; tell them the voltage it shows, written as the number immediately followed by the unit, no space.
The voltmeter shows 23V
